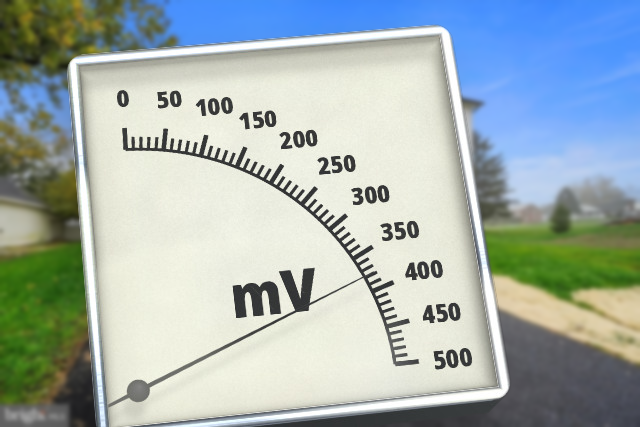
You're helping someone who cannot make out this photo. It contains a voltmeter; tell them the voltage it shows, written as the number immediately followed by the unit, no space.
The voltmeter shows 380mV
